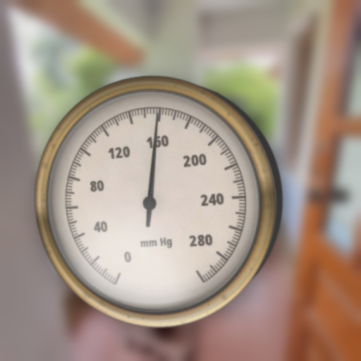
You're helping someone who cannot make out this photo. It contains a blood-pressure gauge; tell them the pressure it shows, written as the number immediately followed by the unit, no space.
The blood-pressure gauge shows 160mmHg
